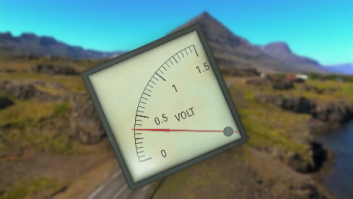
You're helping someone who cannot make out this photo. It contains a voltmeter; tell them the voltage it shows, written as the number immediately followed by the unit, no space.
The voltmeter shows 0.35V
